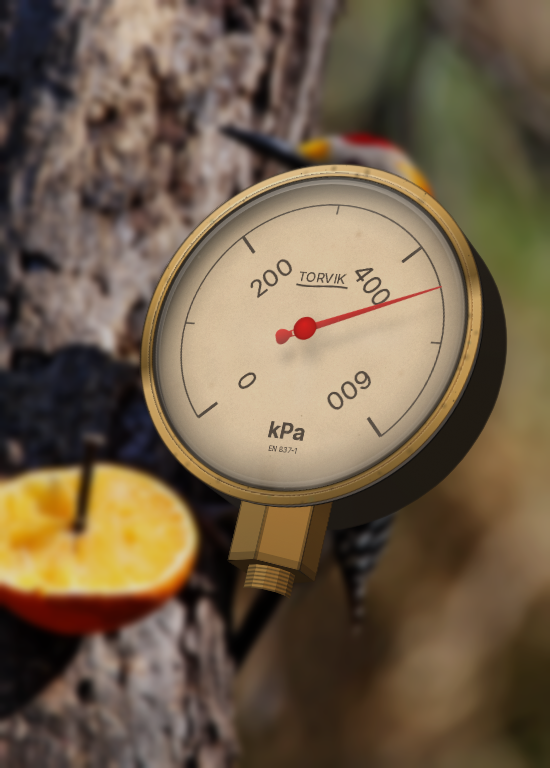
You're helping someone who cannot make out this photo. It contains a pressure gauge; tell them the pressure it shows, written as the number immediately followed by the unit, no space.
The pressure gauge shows 450kPa
